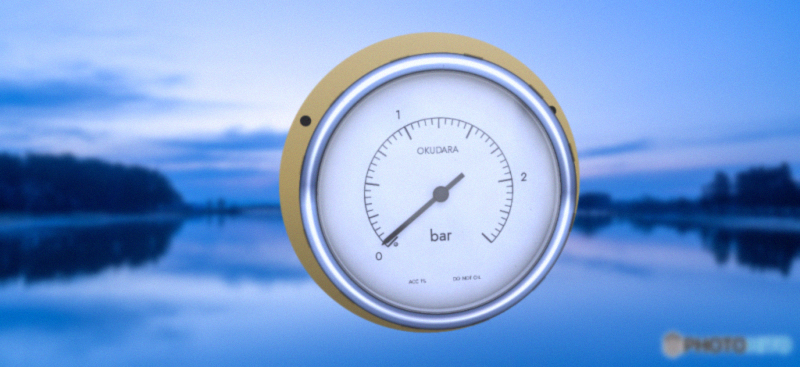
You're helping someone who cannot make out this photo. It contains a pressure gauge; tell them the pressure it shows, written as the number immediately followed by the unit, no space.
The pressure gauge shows 0.05bar
